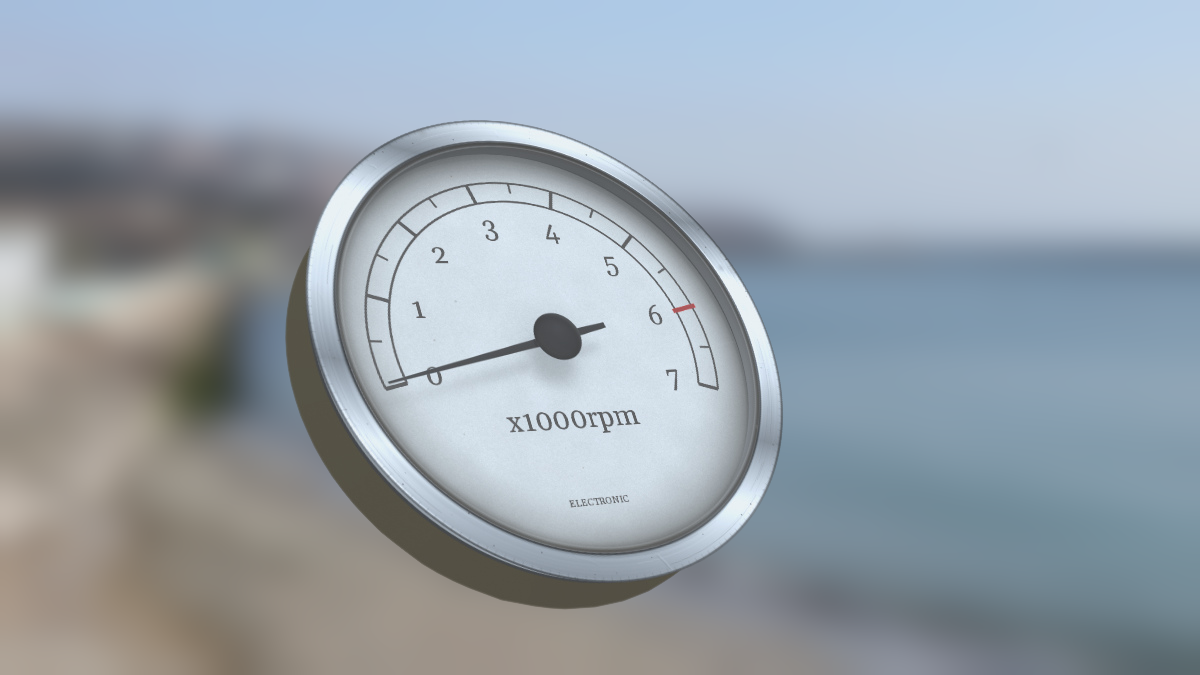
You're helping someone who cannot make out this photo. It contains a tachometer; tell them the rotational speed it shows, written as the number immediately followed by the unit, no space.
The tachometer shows 0rpm
